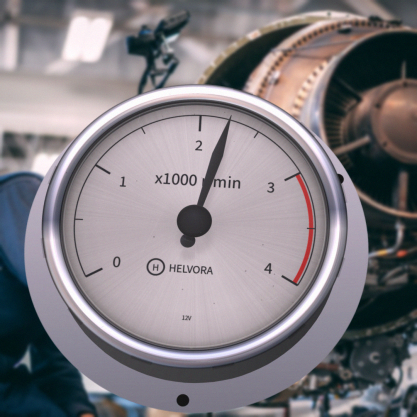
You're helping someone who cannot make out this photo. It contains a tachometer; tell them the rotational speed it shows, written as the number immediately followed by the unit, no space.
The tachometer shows 2250rpm
